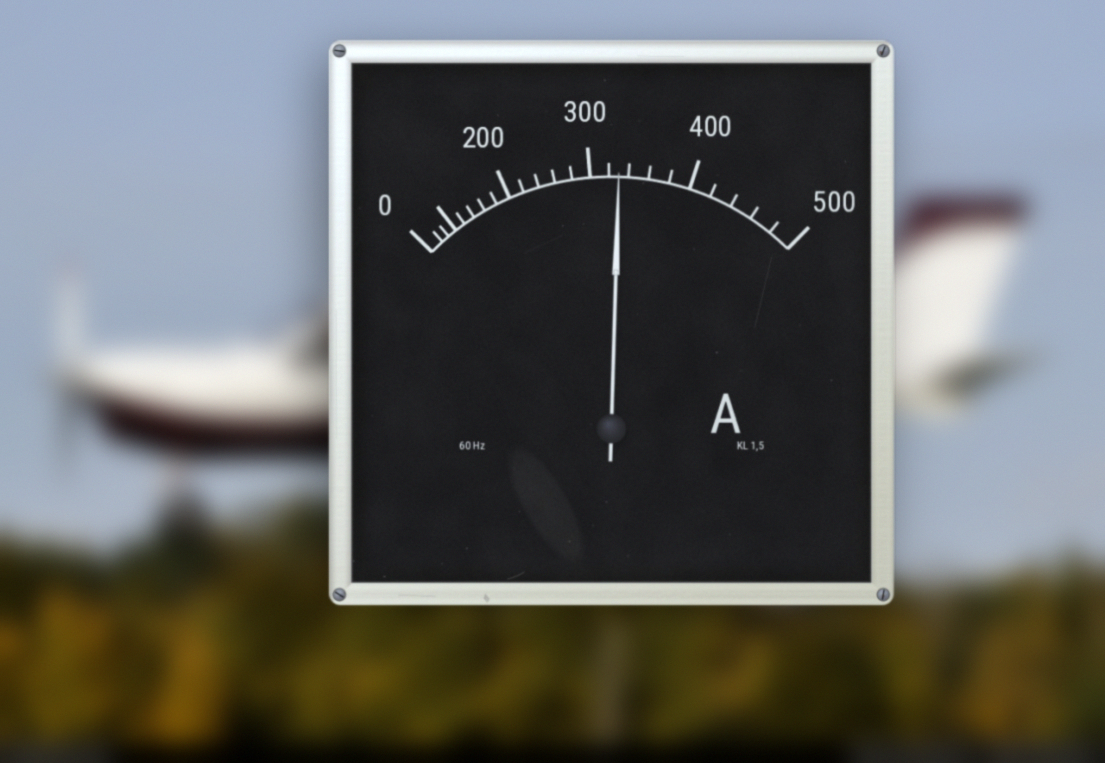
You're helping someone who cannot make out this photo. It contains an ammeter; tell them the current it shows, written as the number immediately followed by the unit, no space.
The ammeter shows 330A
